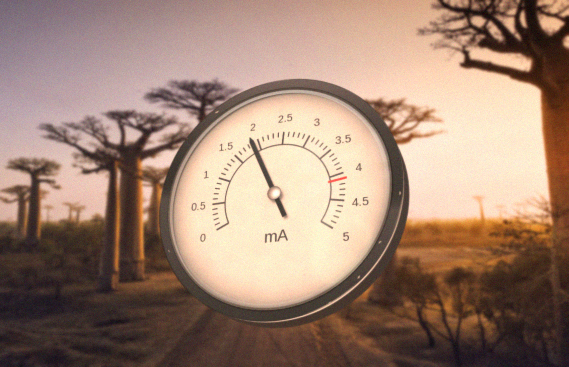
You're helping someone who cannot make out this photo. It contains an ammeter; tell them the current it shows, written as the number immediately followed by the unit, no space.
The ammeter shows 1.9mA
